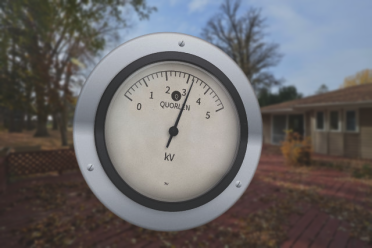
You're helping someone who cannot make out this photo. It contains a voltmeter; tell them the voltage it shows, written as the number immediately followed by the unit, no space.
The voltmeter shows 3.2kV
